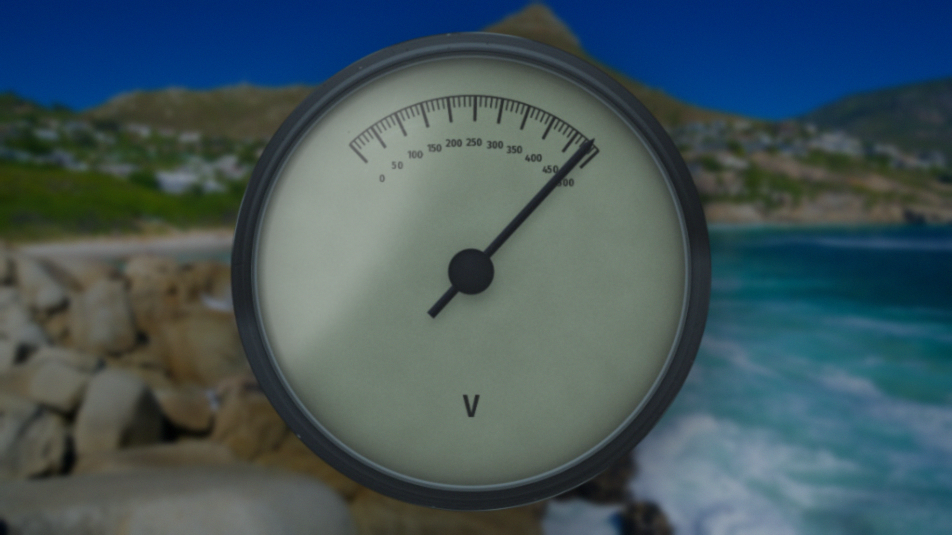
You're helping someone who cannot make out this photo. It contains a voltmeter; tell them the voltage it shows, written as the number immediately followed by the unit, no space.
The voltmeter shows 480V
